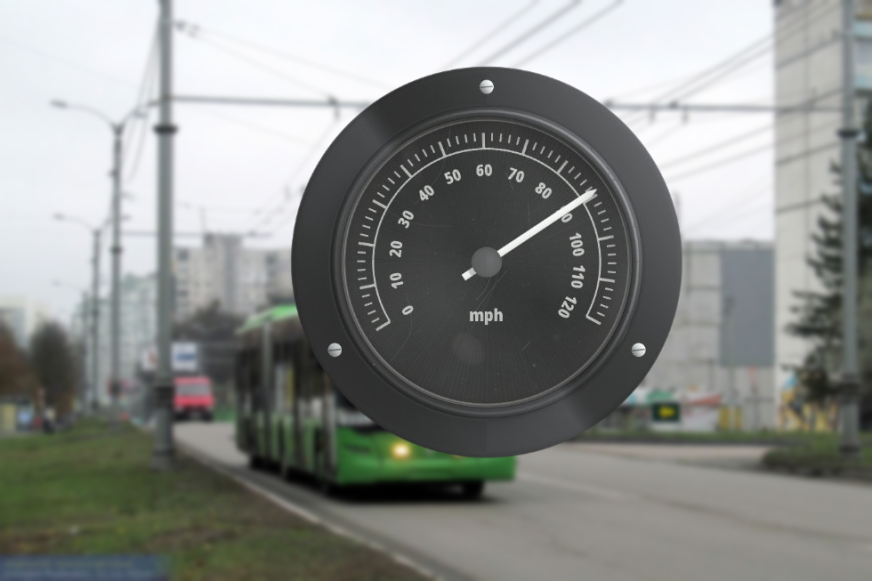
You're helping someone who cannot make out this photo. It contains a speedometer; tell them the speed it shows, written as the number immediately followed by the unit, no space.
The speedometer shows 89mph
